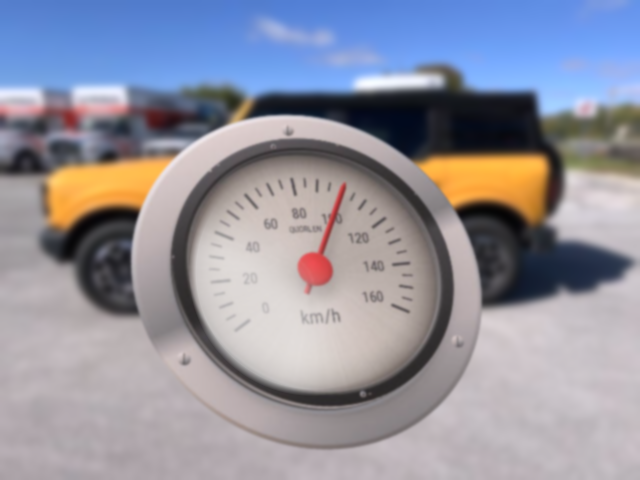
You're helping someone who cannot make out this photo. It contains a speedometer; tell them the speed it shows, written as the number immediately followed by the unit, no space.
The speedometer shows 100km/h
